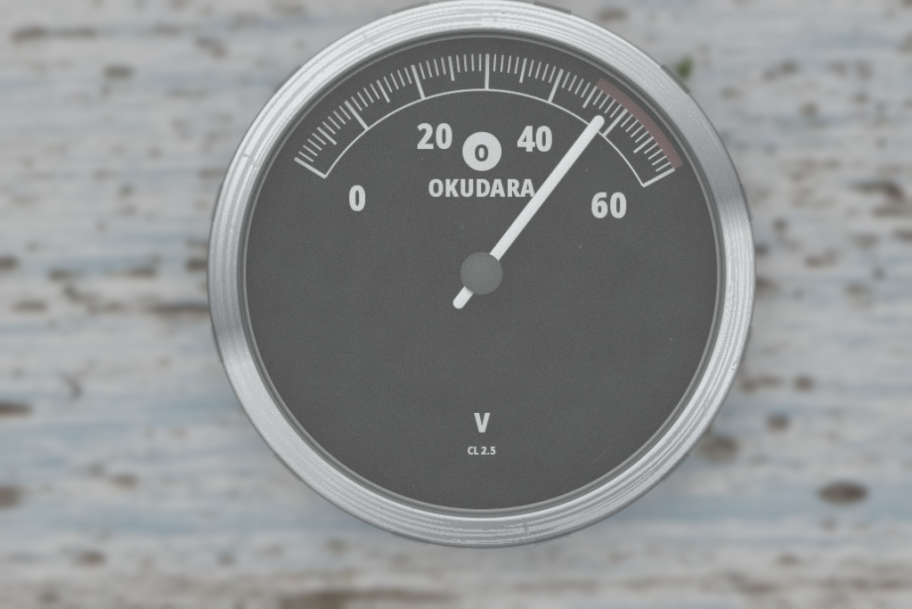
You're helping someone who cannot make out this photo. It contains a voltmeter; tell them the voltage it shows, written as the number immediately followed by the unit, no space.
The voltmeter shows 48V
